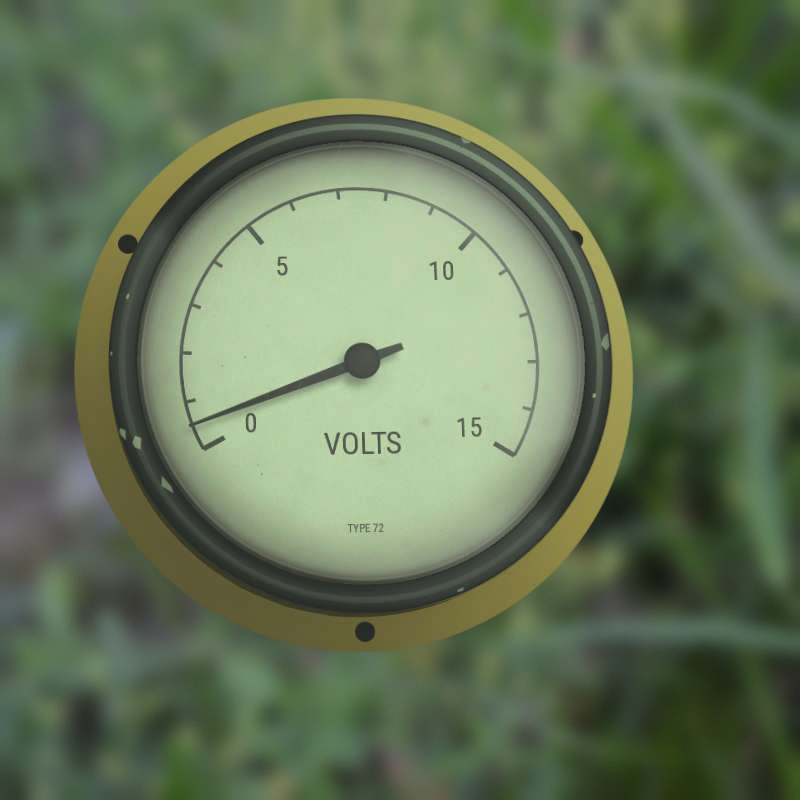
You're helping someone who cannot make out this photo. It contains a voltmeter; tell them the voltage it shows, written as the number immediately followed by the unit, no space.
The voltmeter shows 0.5V
